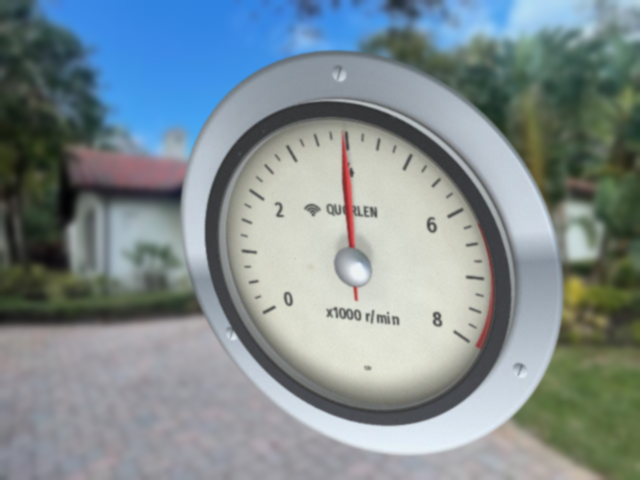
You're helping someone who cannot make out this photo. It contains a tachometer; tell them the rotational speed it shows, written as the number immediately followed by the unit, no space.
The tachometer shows 4000rpm
